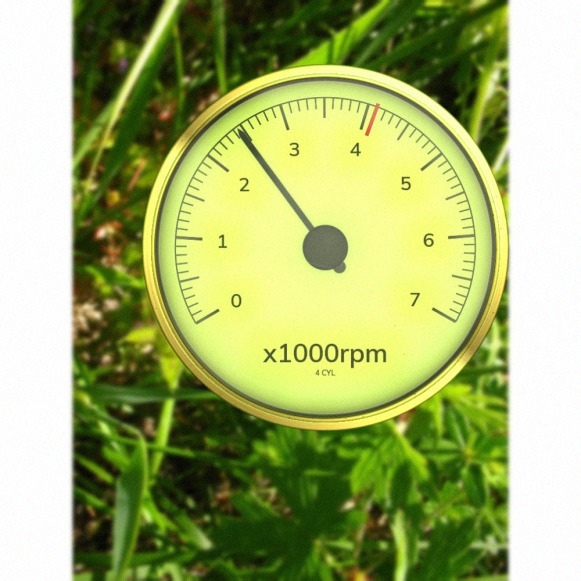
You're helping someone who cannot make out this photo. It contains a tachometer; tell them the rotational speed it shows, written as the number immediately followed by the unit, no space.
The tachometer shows 2450rpm
